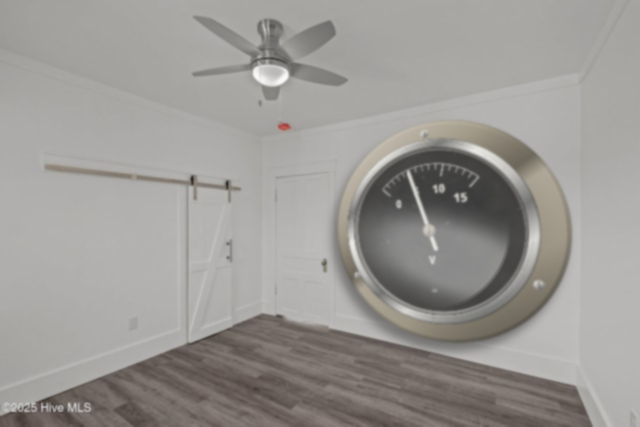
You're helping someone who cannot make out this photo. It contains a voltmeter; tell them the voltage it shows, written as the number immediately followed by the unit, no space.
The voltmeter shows 5V
